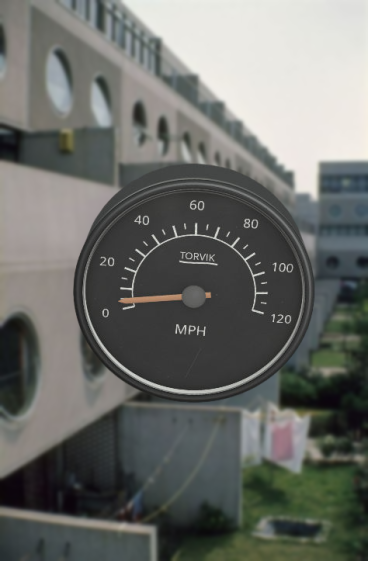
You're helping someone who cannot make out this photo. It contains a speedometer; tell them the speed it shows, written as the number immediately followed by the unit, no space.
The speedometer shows 5mph
